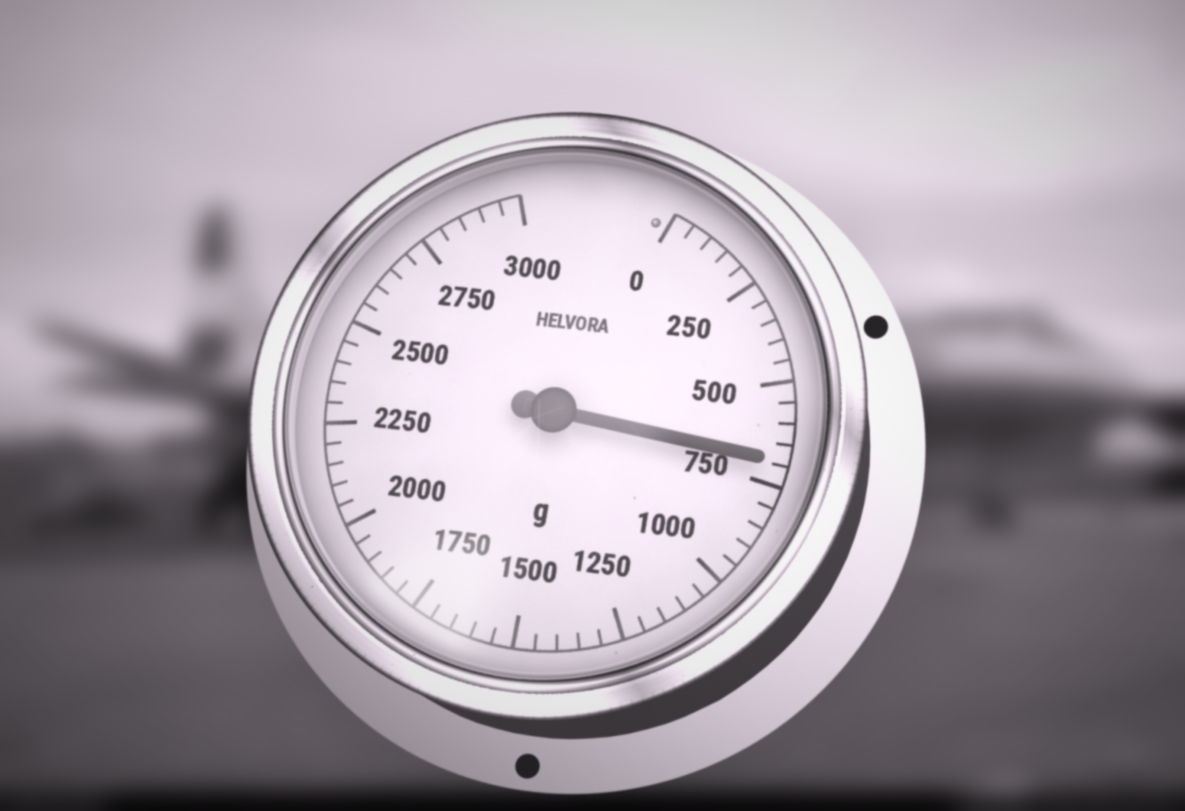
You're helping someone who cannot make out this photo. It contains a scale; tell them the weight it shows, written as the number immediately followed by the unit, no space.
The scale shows 700g
